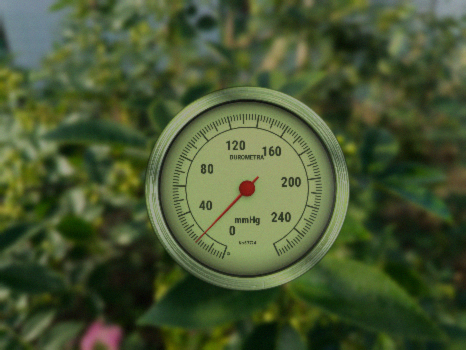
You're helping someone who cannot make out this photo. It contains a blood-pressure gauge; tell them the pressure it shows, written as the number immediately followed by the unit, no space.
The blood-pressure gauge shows 20mmHg
